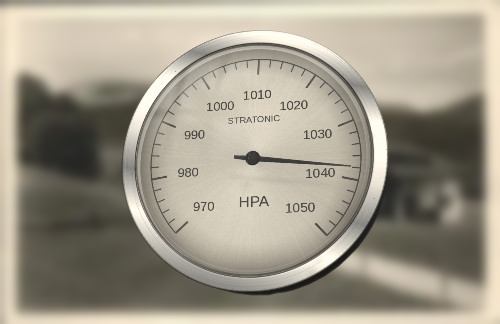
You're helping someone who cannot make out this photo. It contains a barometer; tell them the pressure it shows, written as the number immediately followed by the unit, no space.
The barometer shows 1038hPa
